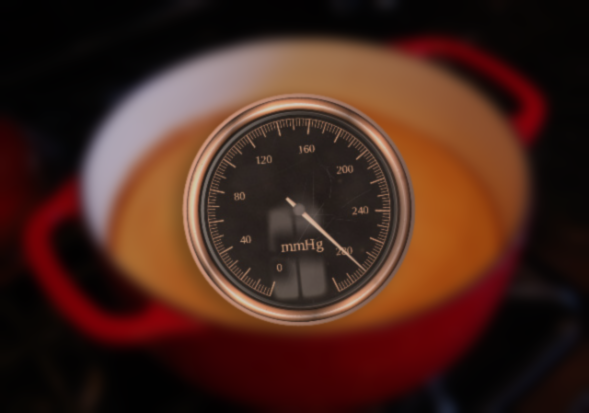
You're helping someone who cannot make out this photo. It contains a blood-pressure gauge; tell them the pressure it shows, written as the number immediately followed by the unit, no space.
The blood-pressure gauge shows 280mmHg
